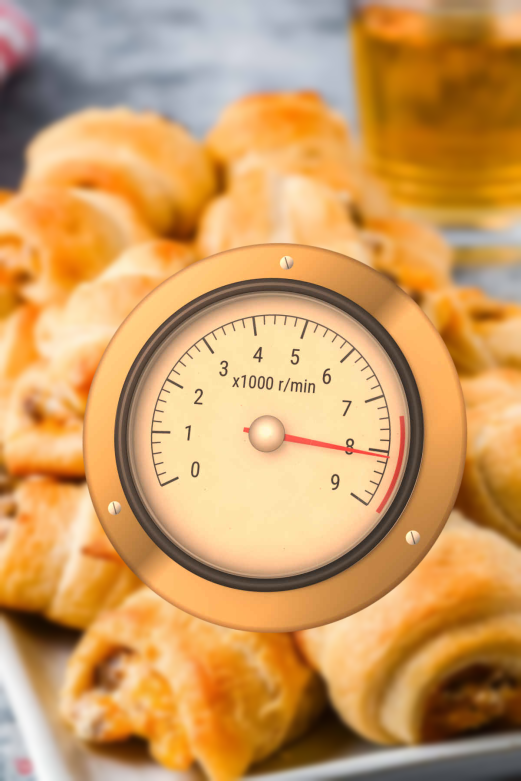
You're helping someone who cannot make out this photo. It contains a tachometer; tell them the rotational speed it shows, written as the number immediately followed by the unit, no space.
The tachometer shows 8100rpm
